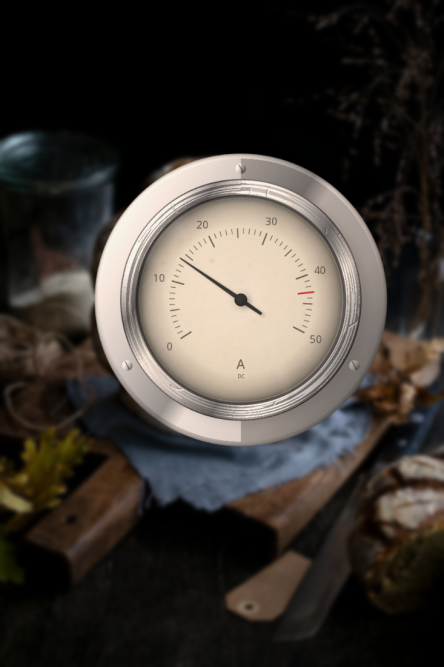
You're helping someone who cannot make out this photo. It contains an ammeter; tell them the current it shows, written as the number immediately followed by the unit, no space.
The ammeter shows 14A
